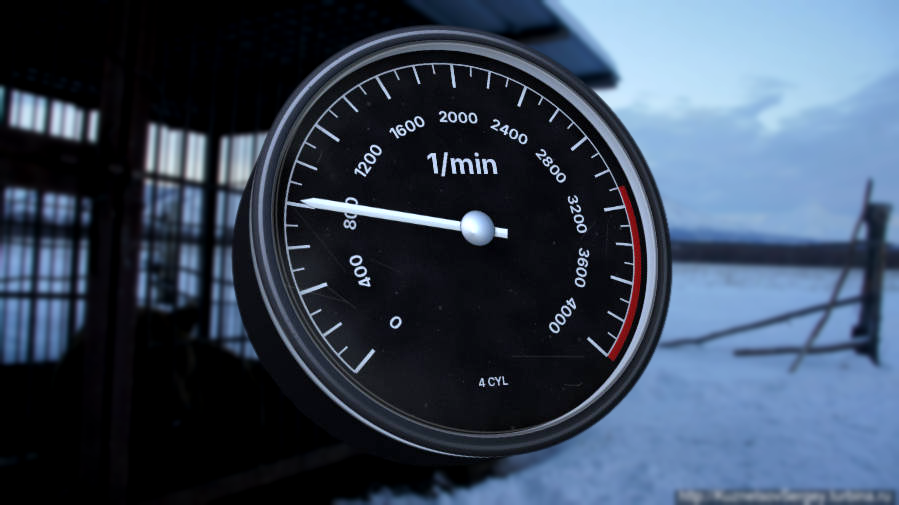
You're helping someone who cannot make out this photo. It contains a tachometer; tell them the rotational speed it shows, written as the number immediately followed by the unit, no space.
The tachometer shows 800rpm
